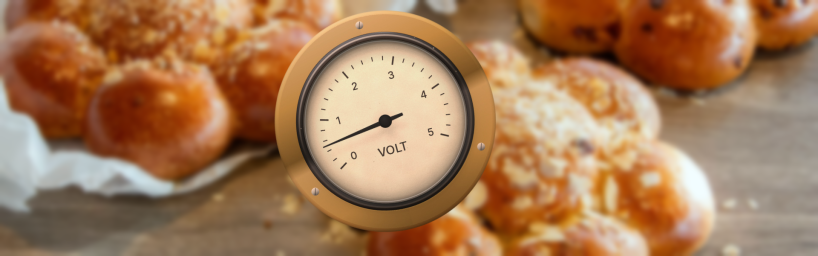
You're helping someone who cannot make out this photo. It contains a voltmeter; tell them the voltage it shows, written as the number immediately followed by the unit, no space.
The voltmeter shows 0.5V
